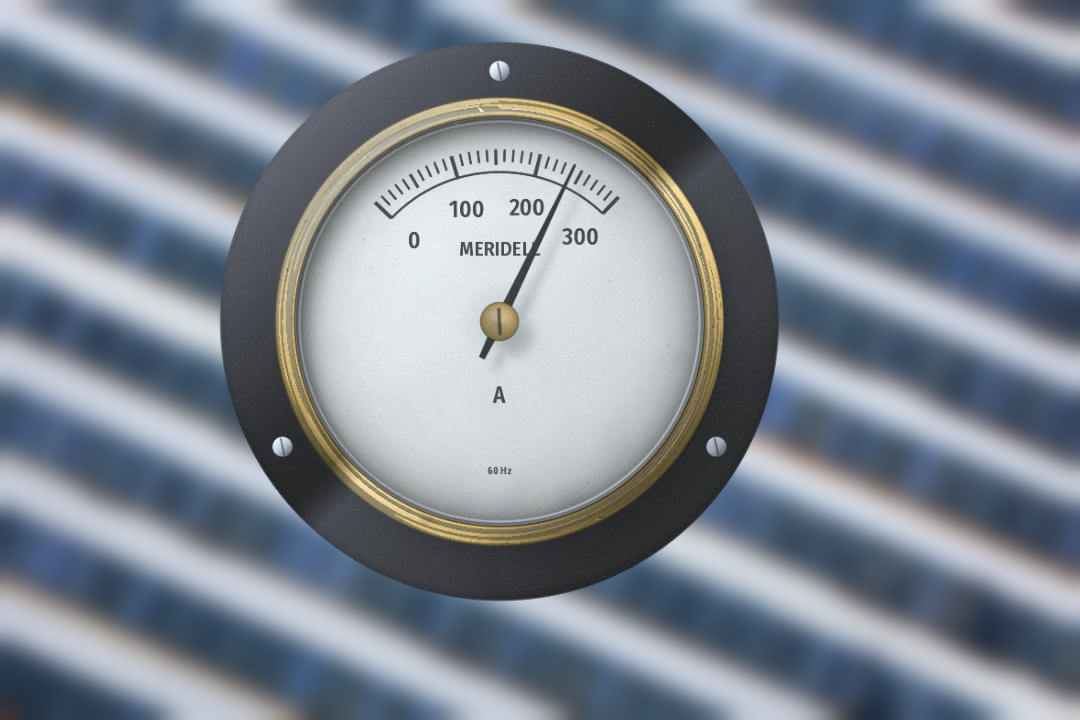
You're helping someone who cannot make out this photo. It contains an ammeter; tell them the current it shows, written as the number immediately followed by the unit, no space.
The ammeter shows 240A
